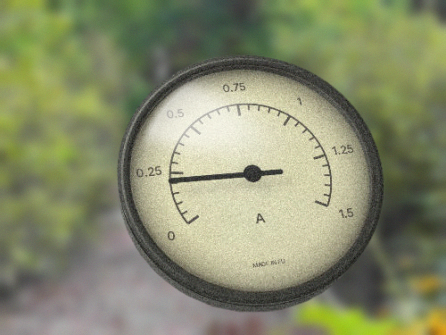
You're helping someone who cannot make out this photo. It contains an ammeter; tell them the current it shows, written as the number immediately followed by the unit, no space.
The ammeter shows 0.2A
